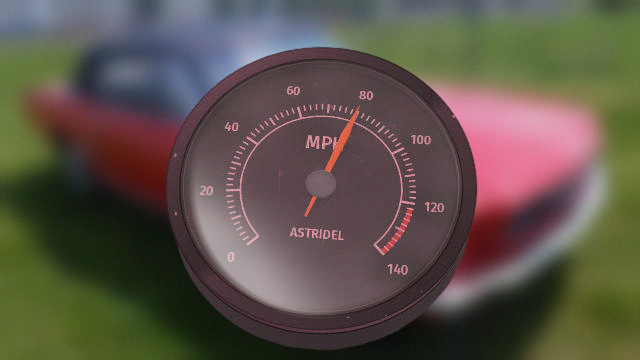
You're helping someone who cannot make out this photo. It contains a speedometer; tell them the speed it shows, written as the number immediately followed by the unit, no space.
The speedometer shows 80mph
